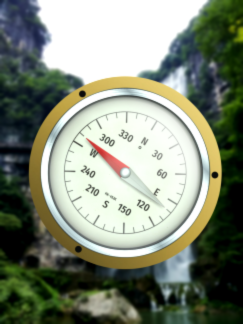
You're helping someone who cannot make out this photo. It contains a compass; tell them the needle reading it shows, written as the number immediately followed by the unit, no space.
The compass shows 280°
